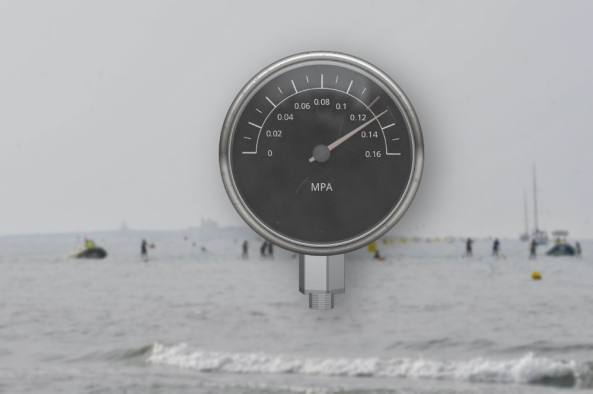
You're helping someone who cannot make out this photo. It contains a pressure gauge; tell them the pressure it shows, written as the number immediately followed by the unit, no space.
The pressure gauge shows 0.13MPa
